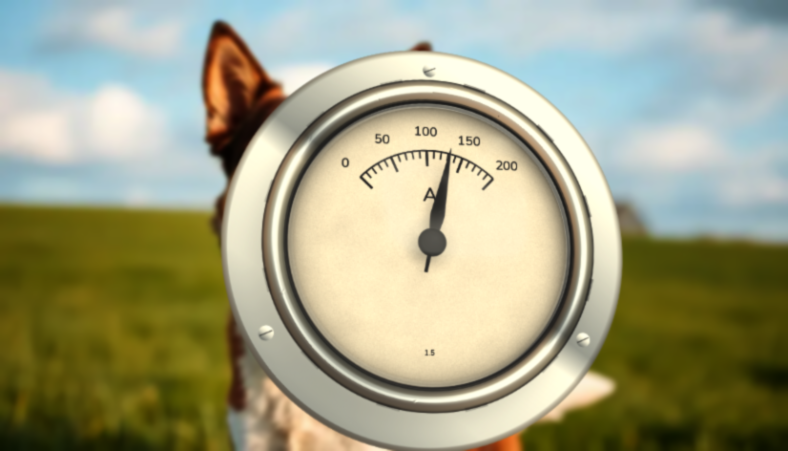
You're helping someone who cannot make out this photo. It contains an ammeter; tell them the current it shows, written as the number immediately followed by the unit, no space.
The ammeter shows 130A
